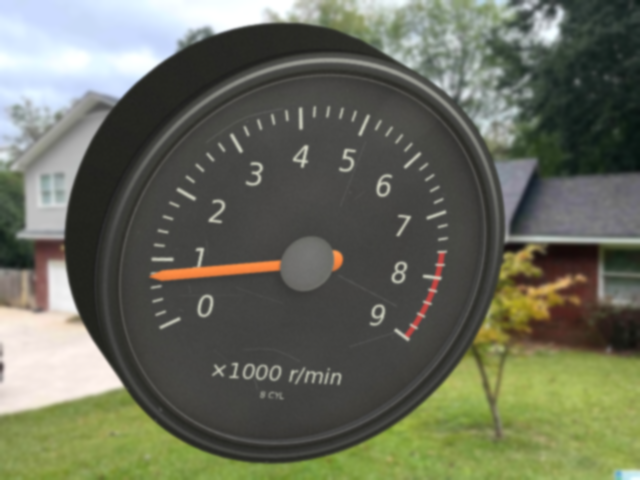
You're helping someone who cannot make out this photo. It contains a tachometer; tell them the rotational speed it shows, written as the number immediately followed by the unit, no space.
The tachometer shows 800rpm
